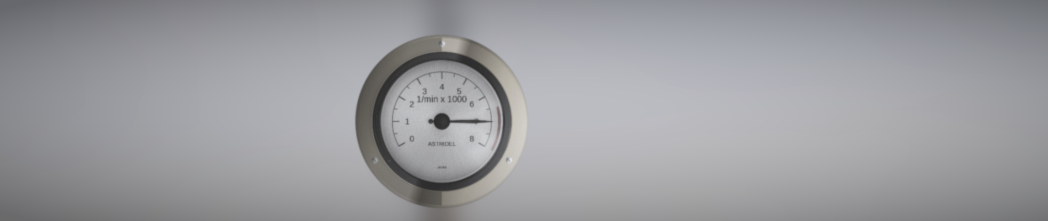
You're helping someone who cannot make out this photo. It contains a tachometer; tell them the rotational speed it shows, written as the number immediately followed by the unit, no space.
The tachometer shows 7000rpm
